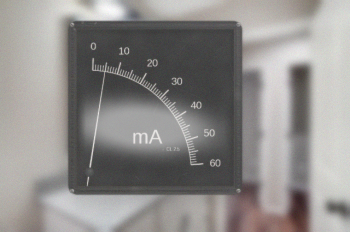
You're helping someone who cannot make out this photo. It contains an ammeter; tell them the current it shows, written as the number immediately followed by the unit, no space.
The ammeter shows 5mA
